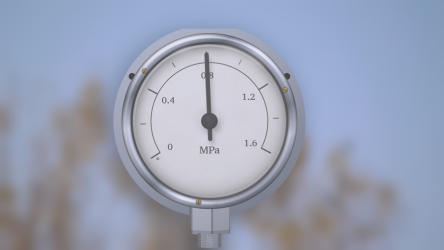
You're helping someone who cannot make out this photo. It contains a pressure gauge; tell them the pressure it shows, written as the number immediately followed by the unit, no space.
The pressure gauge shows 0.8MPa
